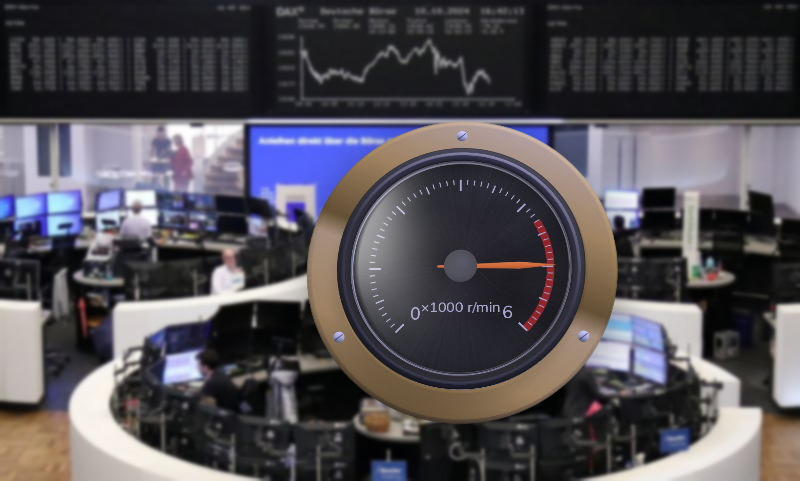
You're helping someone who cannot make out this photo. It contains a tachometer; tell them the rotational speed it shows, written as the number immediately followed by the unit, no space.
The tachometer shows 5000rpm
